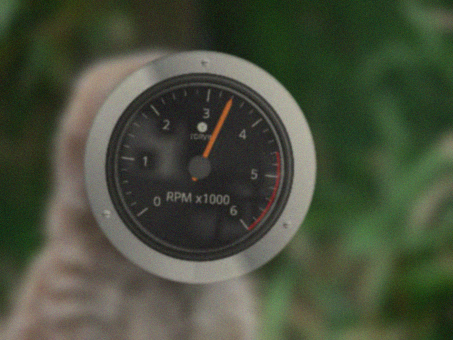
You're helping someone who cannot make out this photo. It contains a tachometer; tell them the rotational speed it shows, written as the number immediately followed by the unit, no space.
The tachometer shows 3400rpm
